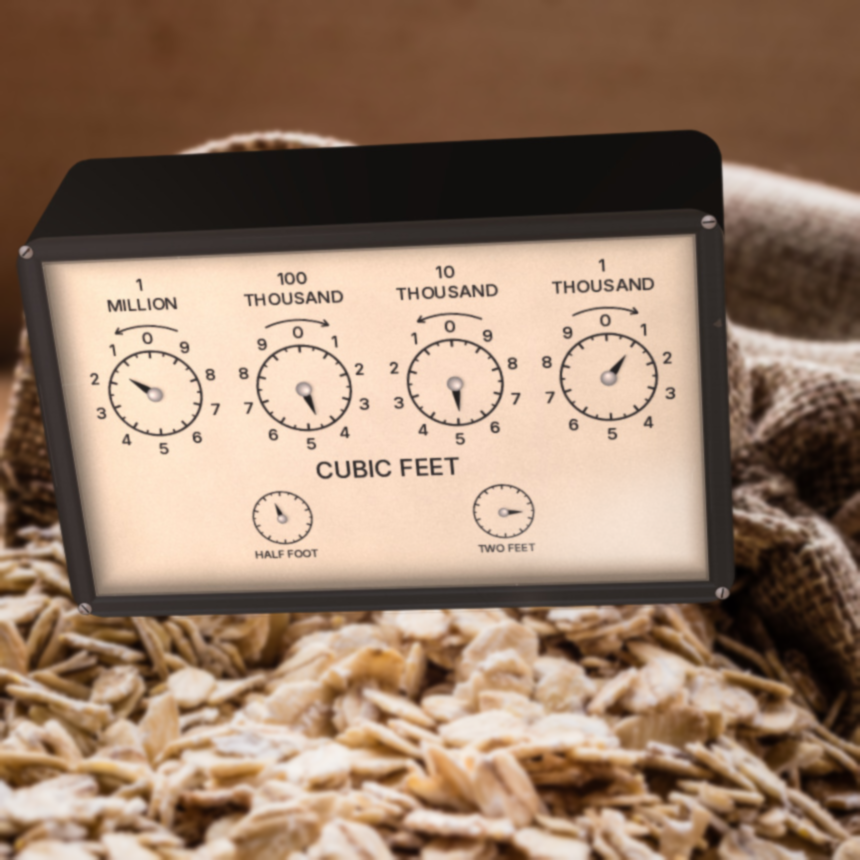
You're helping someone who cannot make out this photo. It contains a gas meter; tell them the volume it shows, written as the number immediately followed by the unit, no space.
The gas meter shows 145100ft³
